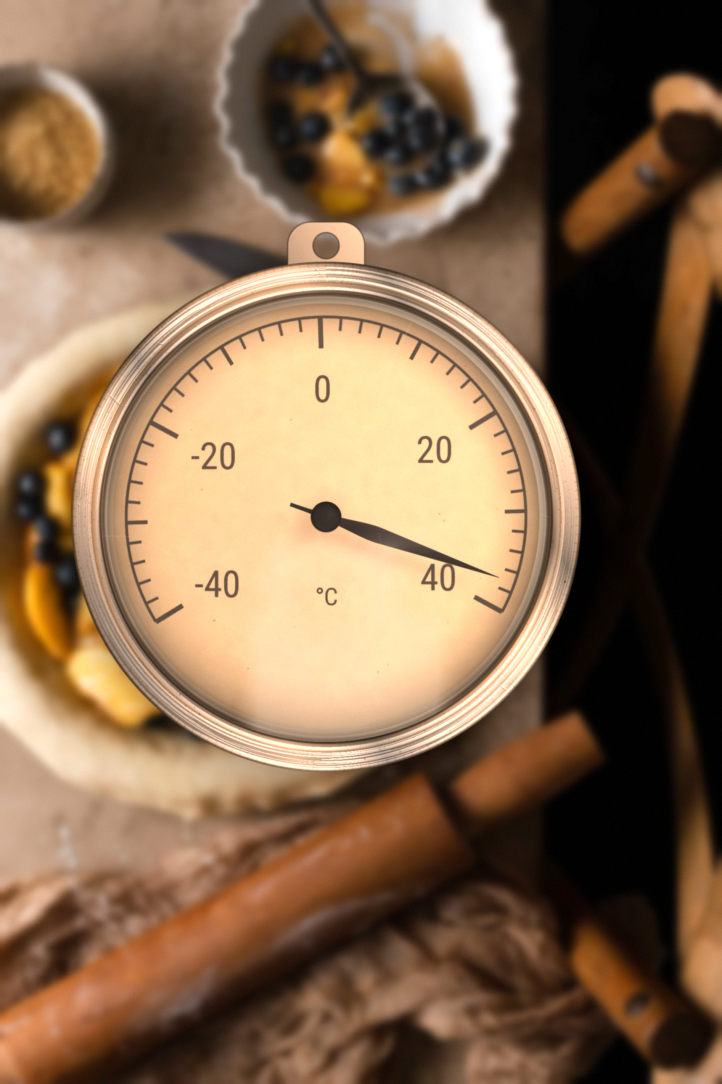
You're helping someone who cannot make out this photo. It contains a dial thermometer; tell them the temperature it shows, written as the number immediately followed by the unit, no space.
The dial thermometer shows 37°C
